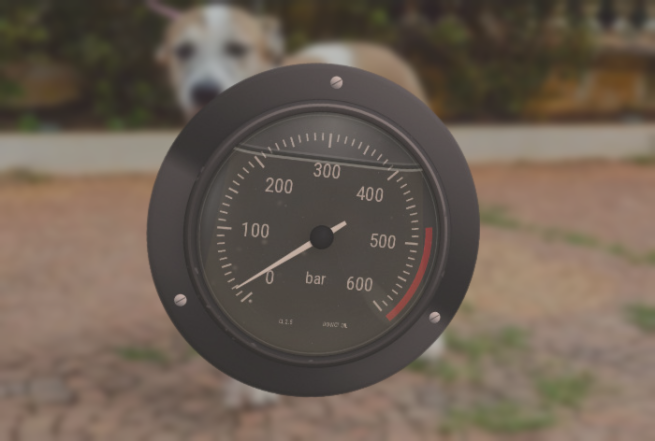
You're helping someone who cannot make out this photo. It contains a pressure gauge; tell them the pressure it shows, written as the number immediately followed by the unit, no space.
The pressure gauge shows 20bar
